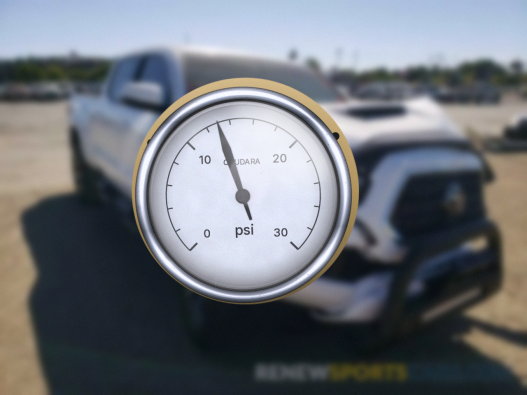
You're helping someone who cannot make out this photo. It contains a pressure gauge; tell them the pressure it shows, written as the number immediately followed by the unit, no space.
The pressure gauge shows 13psi
